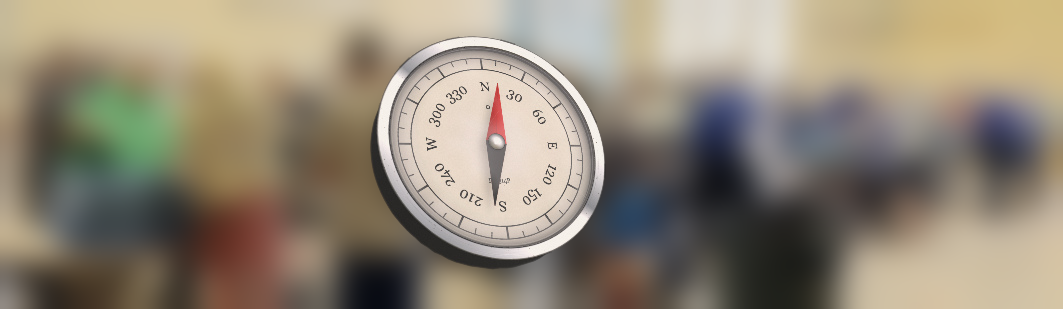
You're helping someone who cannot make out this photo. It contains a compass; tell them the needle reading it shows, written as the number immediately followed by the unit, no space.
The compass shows 10°
